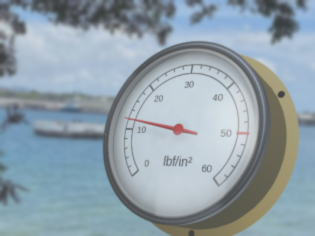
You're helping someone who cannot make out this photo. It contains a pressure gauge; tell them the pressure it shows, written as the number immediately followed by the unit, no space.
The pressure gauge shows 12psi
